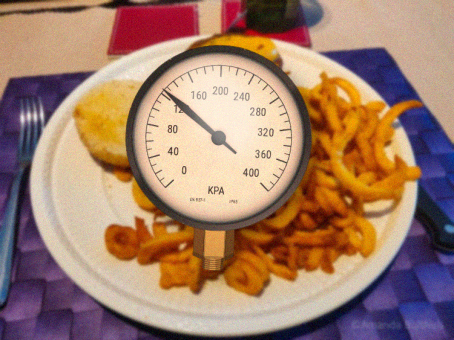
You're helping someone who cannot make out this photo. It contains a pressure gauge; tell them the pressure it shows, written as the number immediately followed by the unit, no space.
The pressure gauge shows 125kPa
